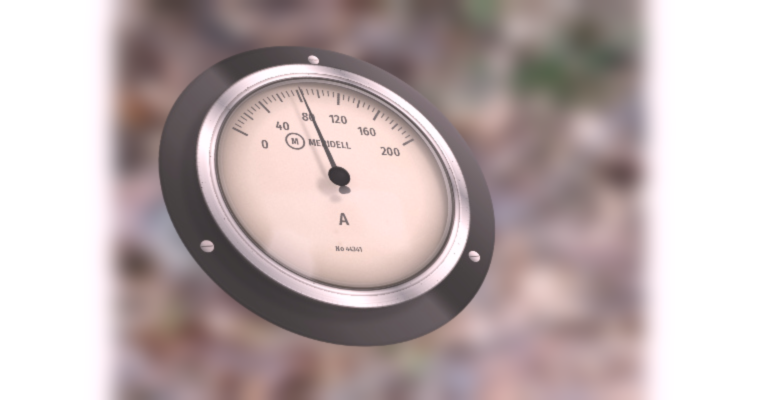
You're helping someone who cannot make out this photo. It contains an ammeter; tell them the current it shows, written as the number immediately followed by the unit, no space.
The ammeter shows 80A
